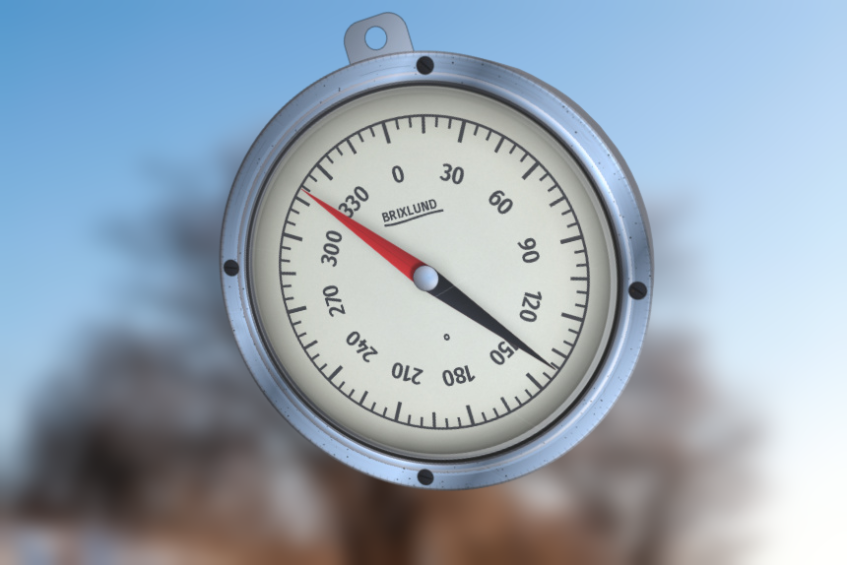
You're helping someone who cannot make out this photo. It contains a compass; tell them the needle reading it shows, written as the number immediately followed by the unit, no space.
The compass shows 320°
